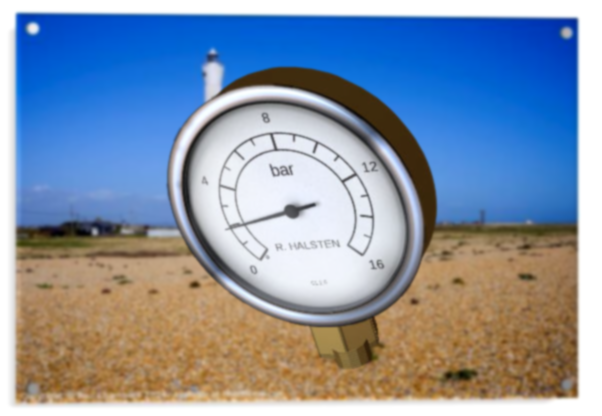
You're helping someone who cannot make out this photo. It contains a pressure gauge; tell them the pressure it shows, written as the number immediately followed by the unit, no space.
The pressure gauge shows 2bar
